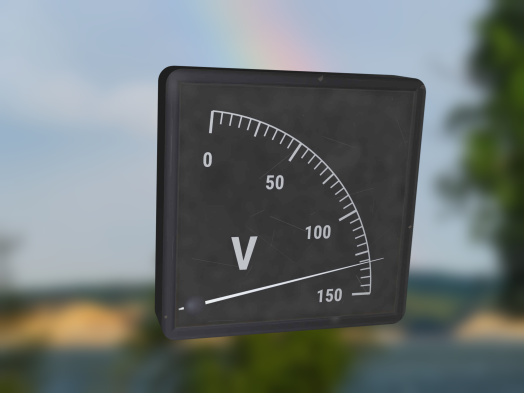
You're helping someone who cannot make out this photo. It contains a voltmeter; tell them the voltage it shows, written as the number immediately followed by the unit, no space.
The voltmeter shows 130V
